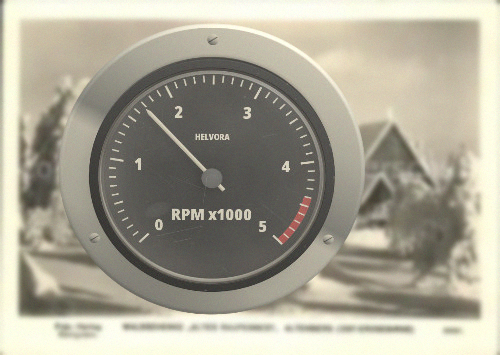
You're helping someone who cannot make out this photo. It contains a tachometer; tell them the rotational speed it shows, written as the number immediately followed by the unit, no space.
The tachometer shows 1700rpm
